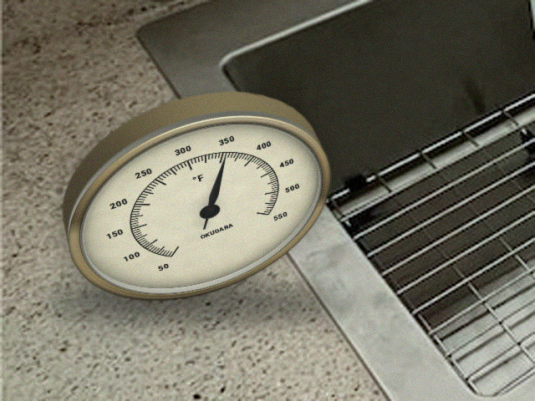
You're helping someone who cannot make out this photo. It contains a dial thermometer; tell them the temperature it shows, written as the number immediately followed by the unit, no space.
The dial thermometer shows 350°F
